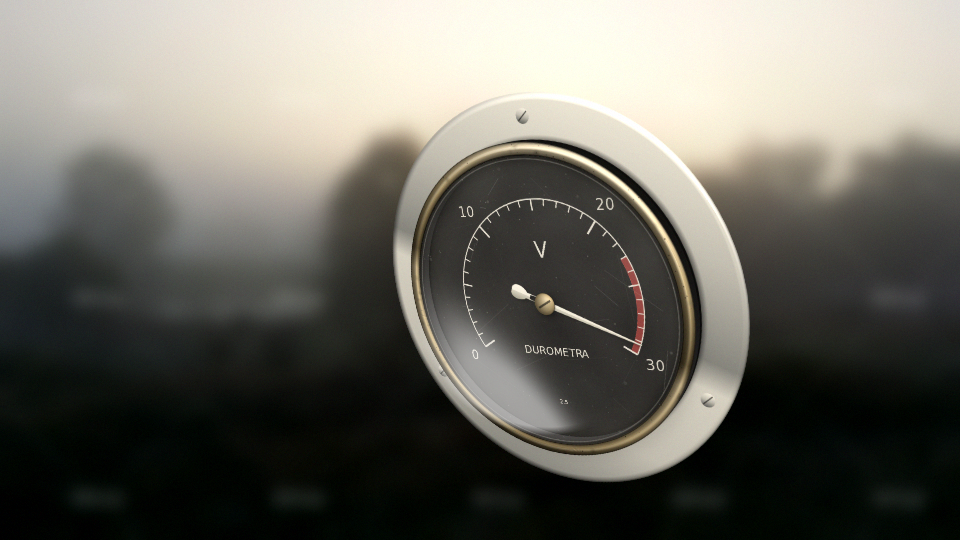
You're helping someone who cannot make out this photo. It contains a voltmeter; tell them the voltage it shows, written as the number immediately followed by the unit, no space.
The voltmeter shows 29V
